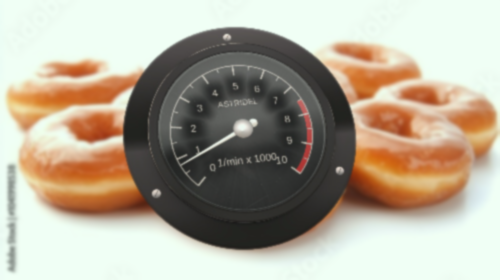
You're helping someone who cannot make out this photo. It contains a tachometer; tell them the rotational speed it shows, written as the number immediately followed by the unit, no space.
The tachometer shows 750rpm
